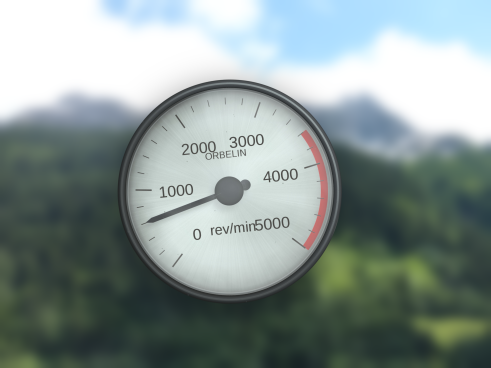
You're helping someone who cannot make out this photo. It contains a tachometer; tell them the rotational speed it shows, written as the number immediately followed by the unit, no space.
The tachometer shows 600rpm
